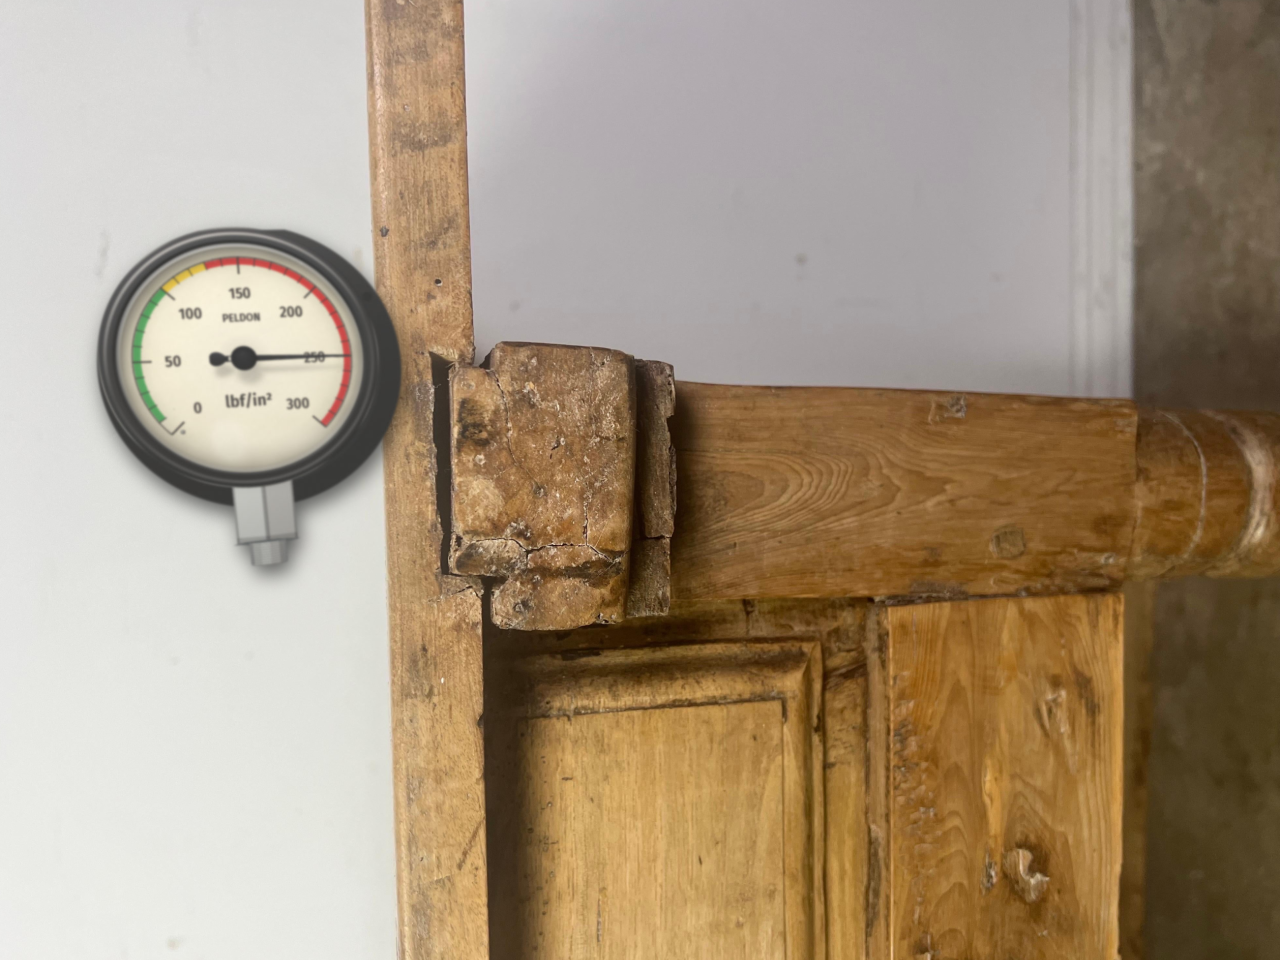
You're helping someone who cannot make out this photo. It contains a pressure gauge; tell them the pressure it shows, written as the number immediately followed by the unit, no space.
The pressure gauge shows 250psi
